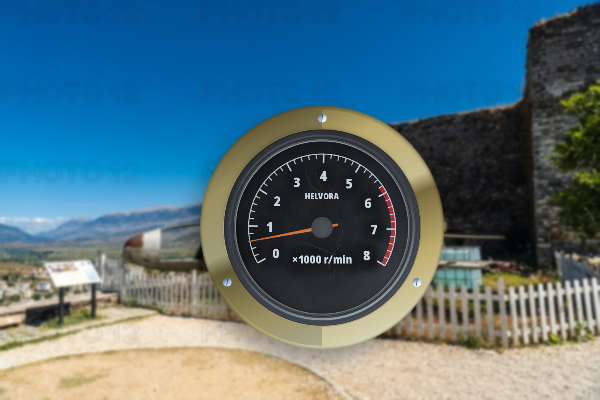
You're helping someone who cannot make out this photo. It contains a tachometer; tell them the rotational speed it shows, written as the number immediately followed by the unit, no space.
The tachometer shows 600rpm
